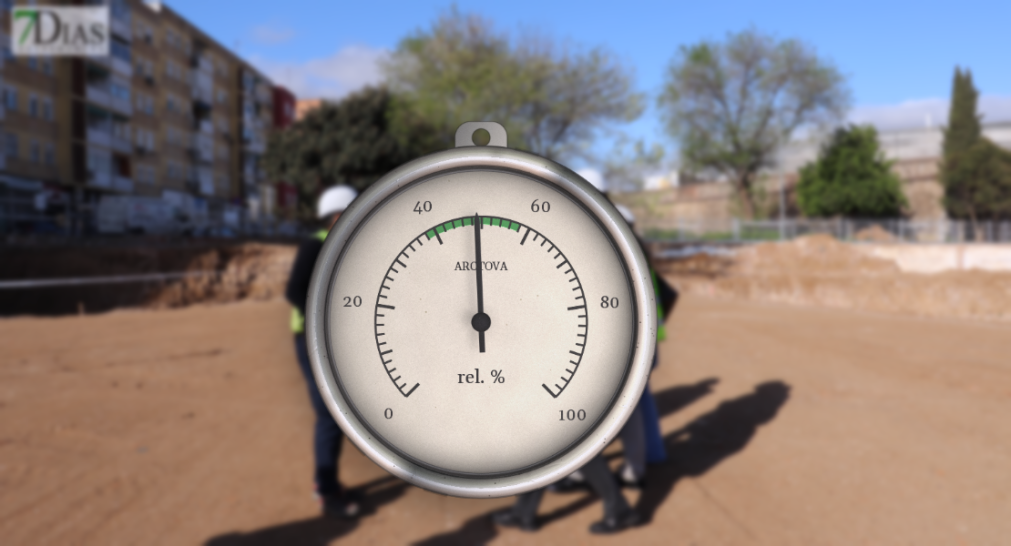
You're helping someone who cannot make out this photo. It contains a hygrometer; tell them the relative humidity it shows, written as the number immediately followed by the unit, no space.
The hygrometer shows 49%
